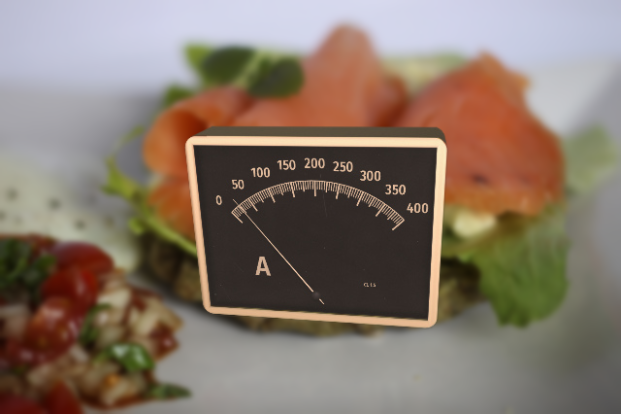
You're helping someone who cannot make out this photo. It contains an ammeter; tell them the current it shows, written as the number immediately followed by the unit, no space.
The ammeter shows 25A
